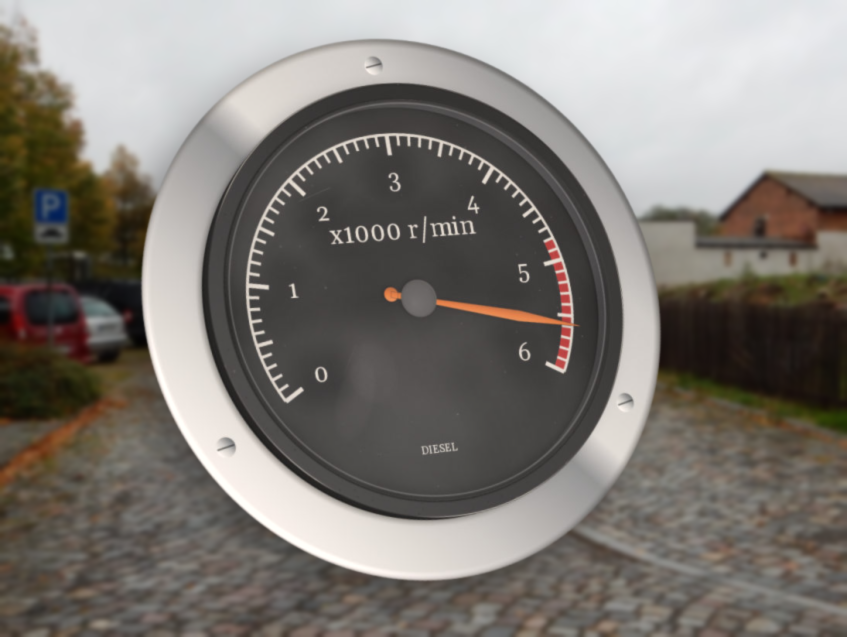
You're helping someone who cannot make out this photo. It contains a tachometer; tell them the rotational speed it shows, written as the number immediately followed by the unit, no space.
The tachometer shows 5600rpm
